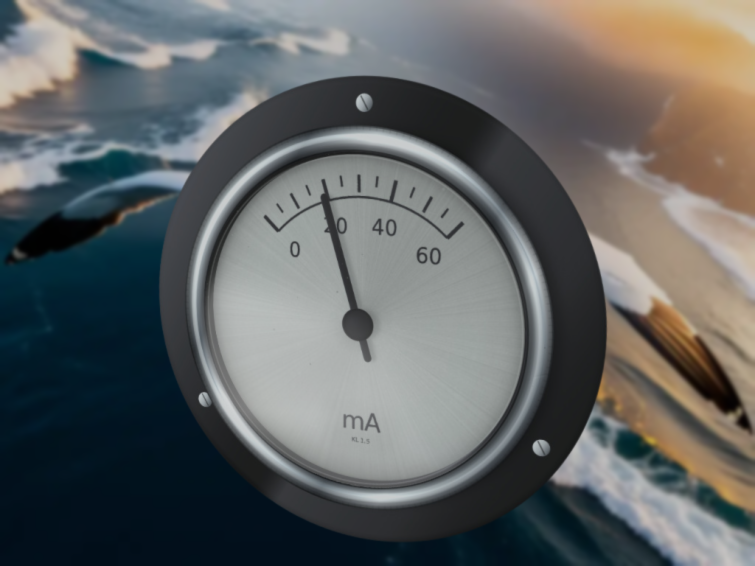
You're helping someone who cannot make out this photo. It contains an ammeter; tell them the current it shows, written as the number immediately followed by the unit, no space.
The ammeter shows 20mA
